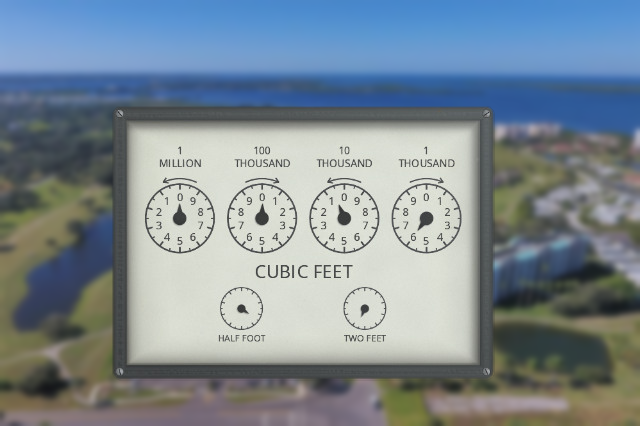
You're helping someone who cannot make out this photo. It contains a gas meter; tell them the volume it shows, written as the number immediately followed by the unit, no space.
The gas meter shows 600ft³
